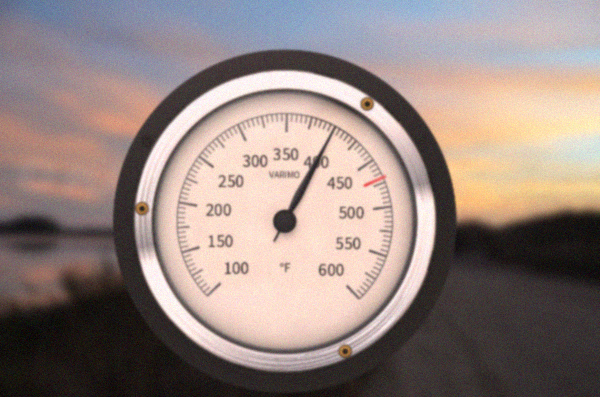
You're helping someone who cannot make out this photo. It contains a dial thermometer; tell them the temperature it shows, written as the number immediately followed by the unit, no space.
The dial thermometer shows 400°F
